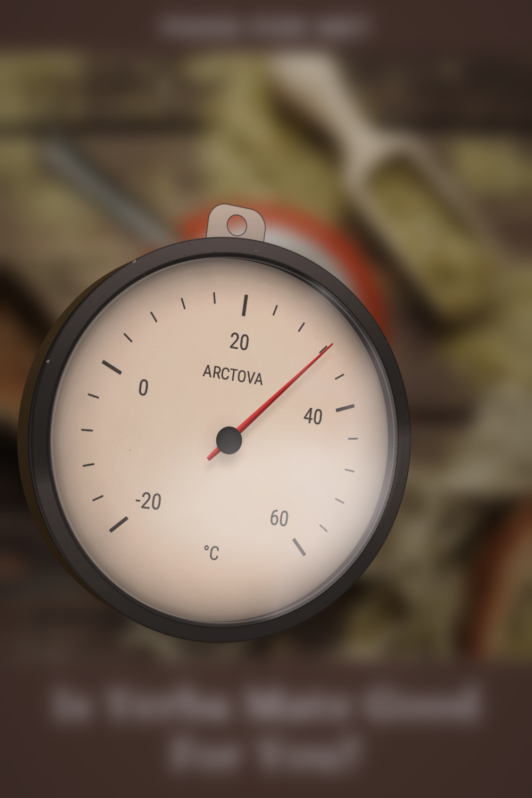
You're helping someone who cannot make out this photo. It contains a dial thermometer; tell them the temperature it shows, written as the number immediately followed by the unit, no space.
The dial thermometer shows 32°C
